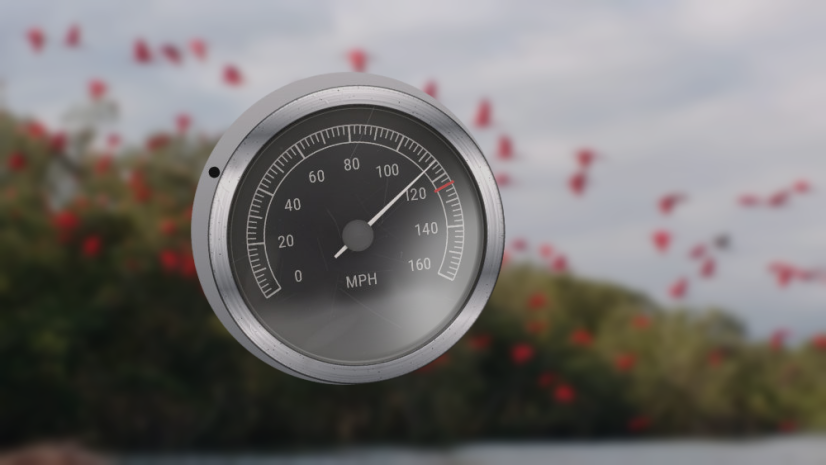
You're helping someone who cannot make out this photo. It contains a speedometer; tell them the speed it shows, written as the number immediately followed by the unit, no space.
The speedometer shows 114mph
